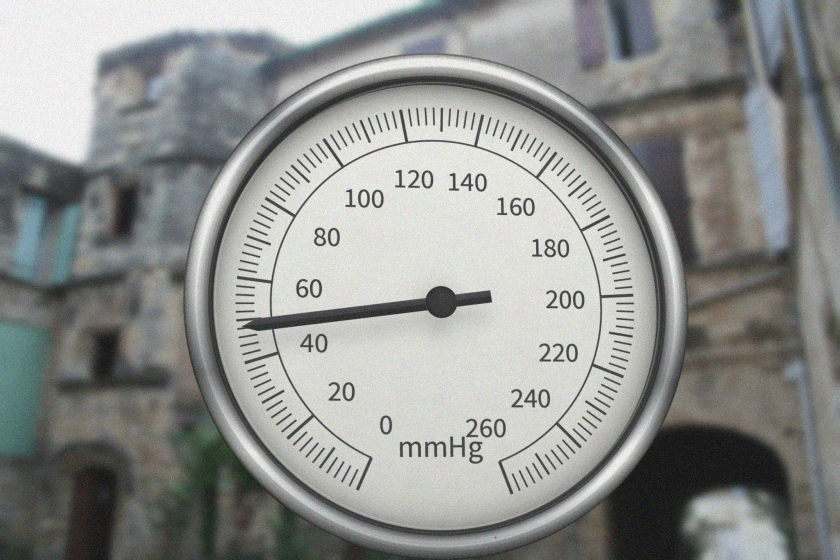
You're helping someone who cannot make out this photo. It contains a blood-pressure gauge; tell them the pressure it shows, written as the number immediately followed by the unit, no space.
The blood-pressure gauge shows 48mmHg
